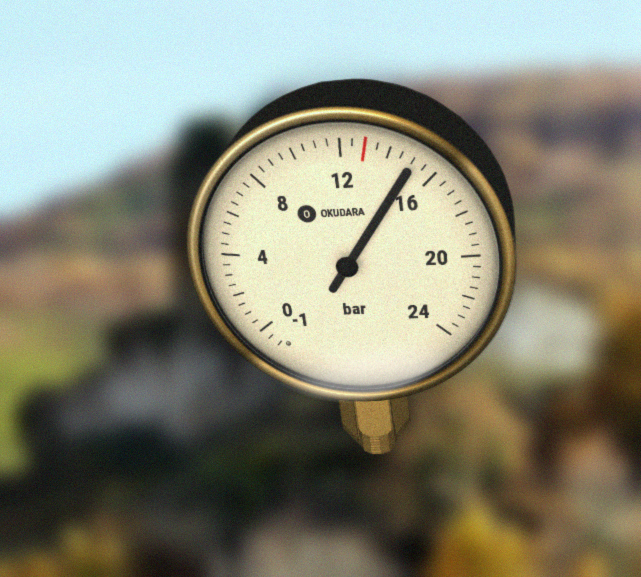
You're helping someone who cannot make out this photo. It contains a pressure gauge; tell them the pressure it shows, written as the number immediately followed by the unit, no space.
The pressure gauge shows 15bar
